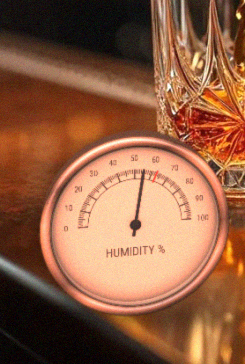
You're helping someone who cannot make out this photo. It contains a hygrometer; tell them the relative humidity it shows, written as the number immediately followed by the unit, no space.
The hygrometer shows 55%
